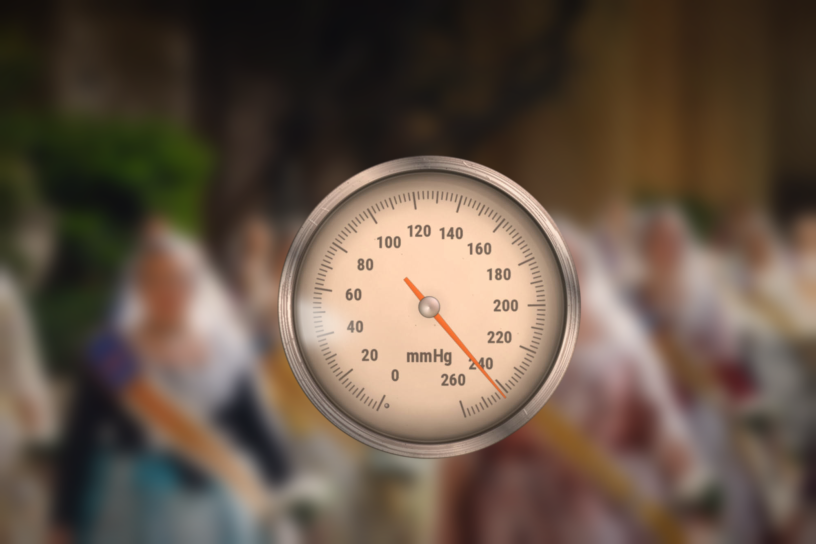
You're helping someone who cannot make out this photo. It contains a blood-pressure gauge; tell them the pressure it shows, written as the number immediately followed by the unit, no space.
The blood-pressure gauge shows 242mmHg
